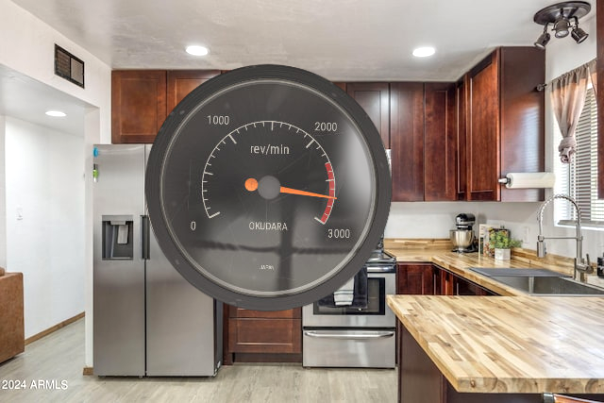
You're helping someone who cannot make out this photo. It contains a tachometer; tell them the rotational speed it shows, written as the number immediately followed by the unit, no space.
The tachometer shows 2700rpm
